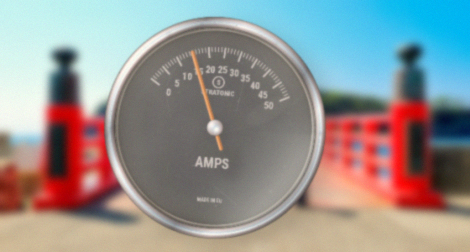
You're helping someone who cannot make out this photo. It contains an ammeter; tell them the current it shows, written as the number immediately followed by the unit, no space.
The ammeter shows 15A
